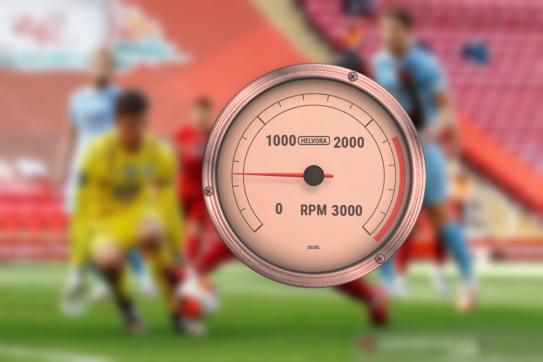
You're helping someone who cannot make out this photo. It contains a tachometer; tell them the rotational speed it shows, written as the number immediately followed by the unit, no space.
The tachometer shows 500rpm
